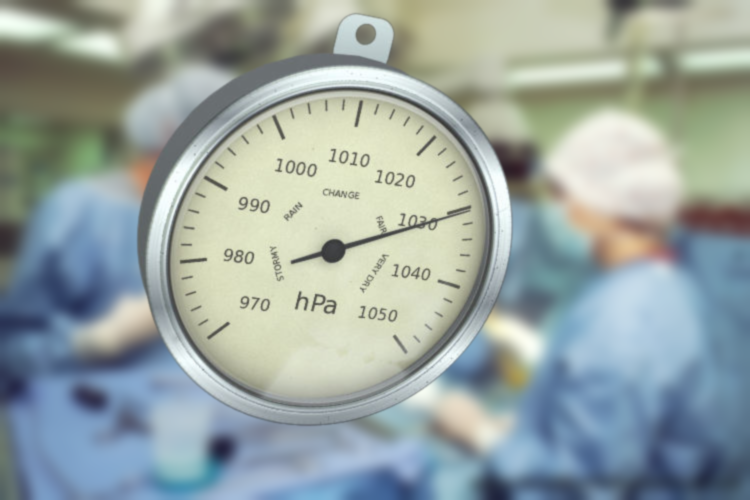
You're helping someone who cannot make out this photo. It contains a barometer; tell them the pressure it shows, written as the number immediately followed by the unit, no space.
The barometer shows 1030hPa
